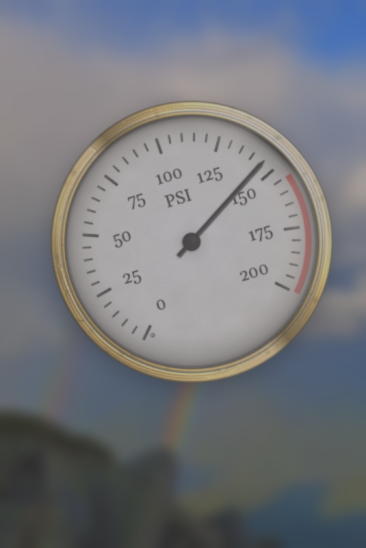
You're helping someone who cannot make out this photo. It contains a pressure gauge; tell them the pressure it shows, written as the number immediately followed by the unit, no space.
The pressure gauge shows 145psi
